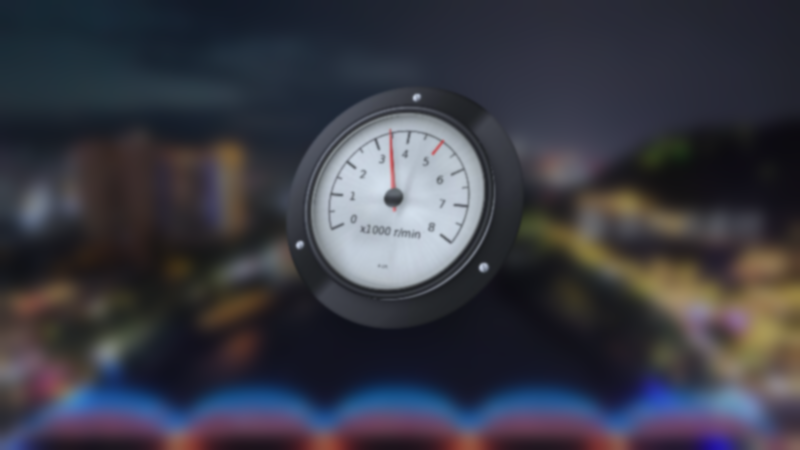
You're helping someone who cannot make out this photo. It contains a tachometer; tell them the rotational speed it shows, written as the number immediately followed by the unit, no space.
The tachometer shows 3500rpm
